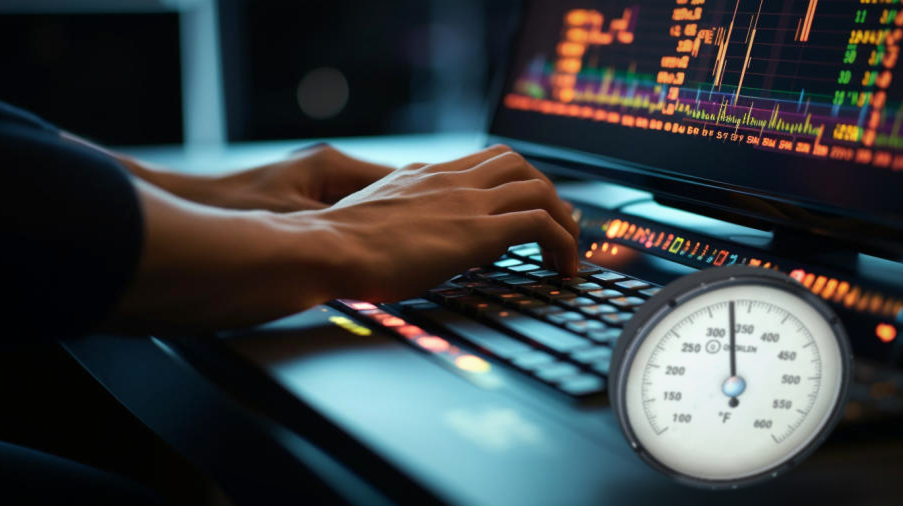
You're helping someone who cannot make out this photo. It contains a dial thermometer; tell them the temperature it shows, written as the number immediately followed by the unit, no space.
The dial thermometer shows 325°F
